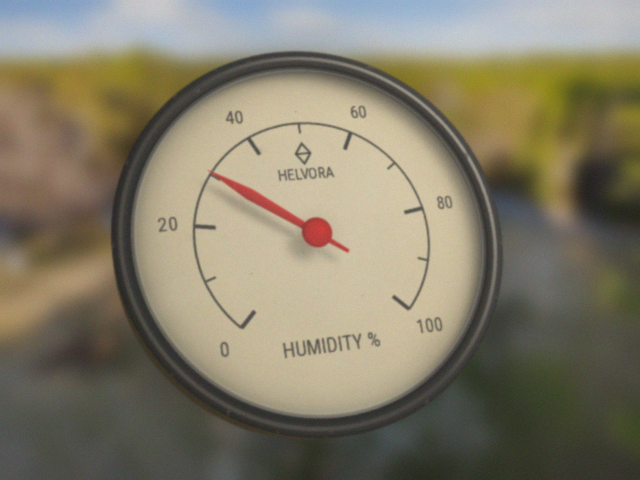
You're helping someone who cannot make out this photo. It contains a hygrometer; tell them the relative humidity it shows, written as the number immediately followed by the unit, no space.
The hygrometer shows 30%
